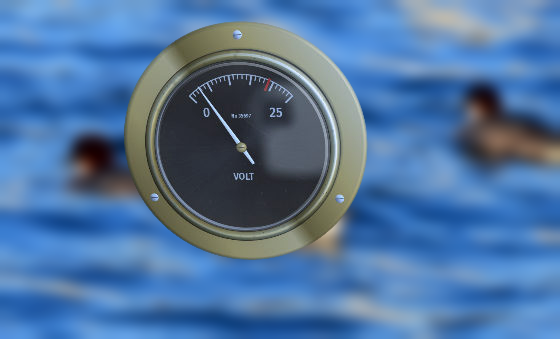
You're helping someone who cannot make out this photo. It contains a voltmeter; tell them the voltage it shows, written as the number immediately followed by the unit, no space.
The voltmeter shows 3V
